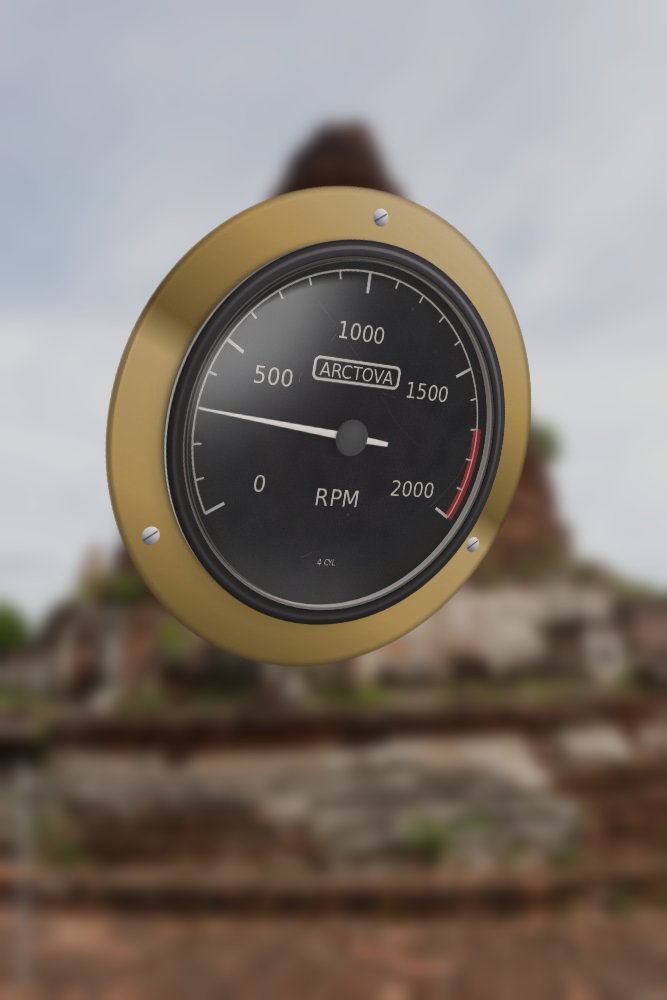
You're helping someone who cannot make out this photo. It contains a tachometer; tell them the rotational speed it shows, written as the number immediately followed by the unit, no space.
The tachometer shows 300rpm
